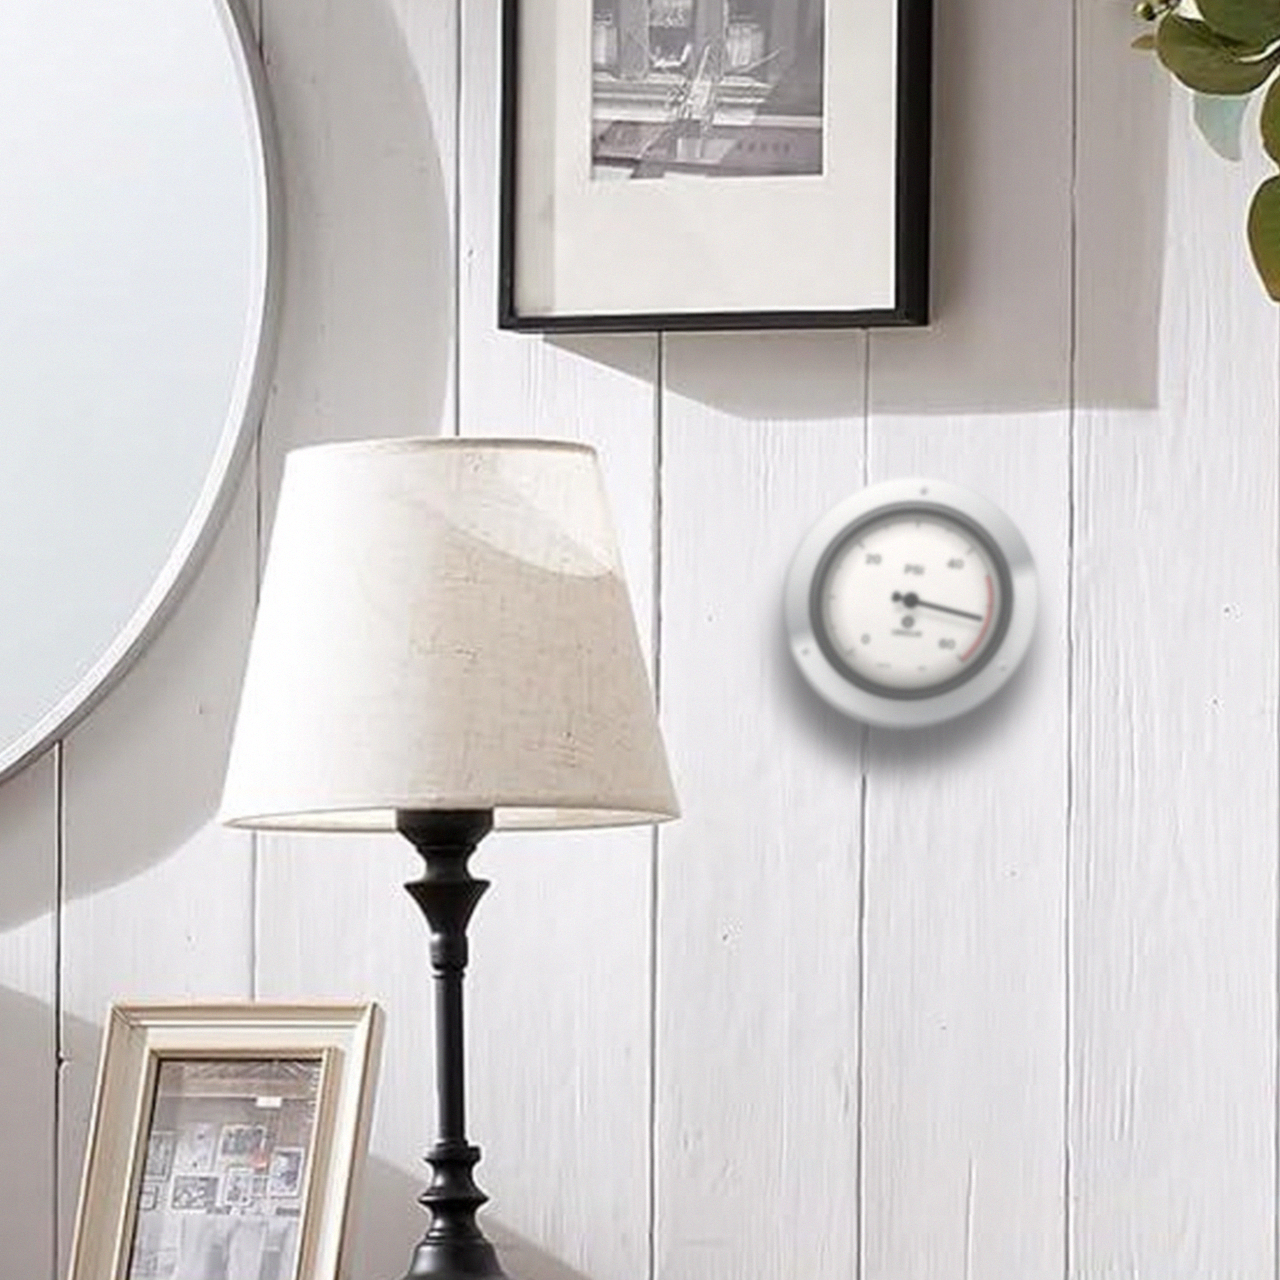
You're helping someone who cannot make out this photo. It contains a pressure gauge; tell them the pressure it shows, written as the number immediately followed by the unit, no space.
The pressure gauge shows 52.5psi
